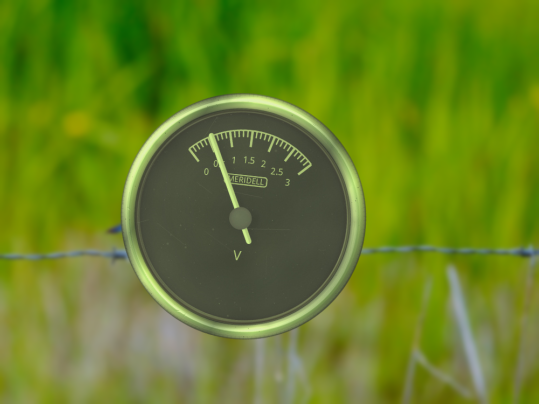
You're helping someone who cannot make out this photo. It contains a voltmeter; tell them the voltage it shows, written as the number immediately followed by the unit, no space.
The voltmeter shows 0.6V
